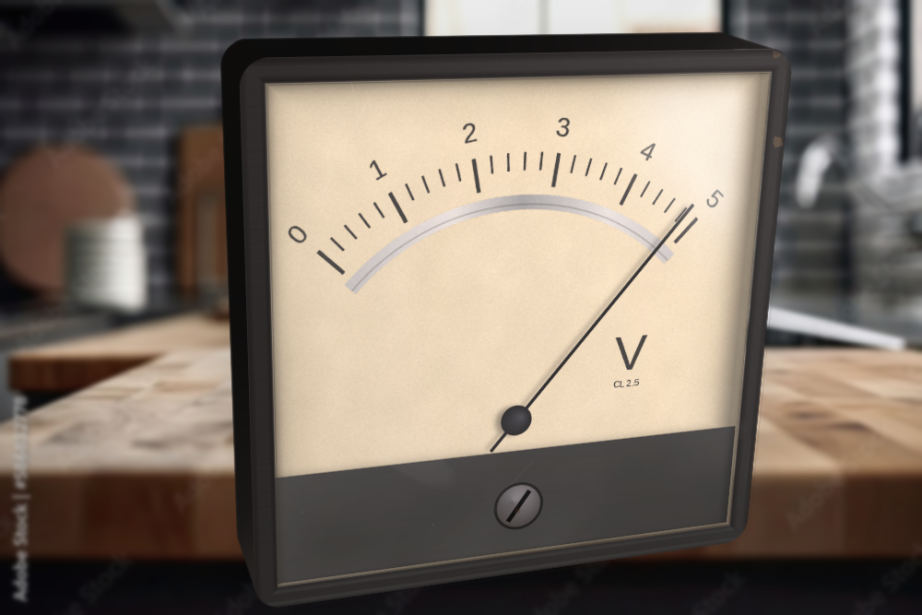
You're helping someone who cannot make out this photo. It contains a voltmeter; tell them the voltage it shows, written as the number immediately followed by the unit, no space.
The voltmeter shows 4.8V
